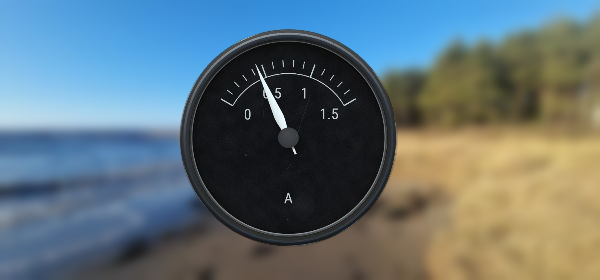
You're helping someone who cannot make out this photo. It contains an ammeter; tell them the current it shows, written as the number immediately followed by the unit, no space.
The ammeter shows 0.45A
